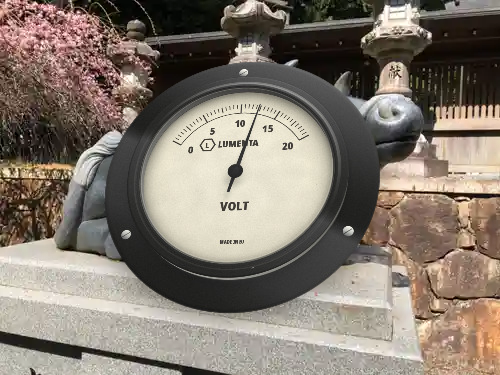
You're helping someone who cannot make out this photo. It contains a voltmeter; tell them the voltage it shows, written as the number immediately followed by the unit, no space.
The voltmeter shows 12.5V
